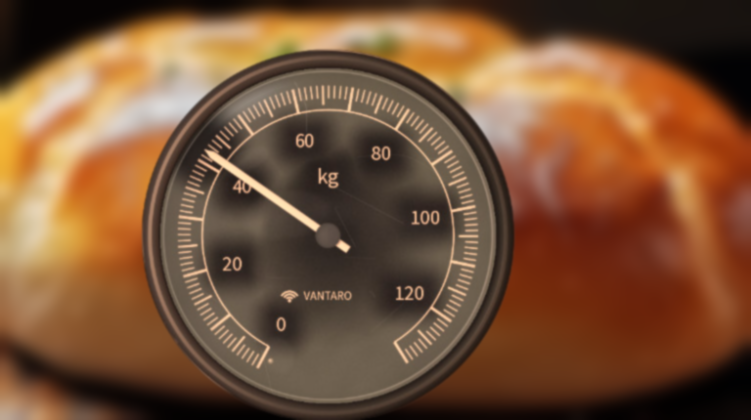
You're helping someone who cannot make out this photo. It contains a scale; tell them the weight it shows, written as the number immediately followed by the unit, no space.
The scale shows 42kg
